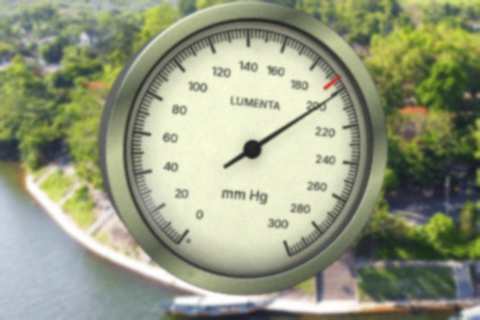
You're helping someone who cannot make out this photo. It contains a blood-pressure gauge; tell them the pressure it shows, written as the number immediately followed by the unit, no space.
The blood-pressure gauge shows 200mmHg
